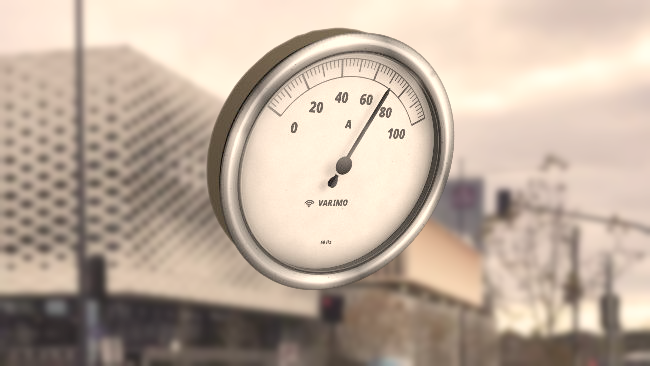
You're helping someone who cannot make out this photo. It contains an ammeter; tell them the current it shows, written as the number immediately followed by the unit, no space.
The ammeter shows 70A
